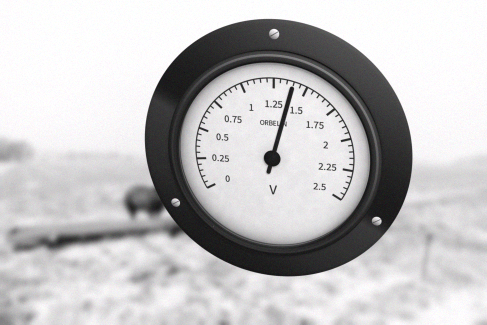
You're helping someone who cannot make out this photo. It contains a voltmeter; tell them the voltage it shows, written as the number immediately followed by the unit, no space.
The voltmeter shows 1.4V
